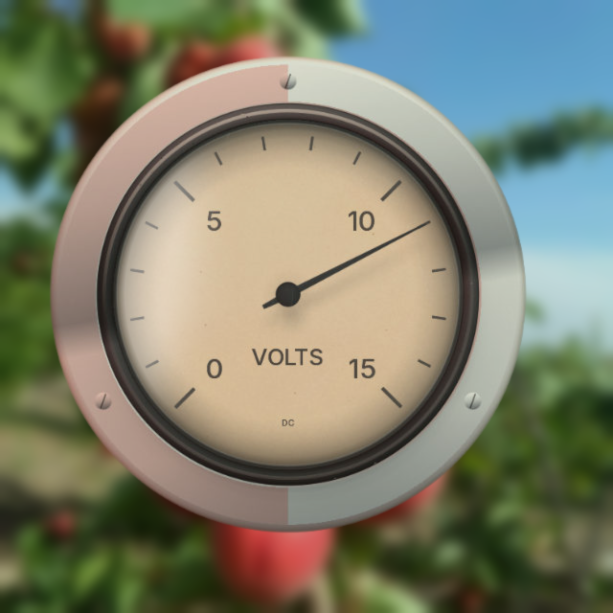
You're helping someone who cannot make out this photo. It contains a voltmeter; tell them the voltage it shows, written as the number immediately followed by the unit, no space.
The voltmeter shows 11V
